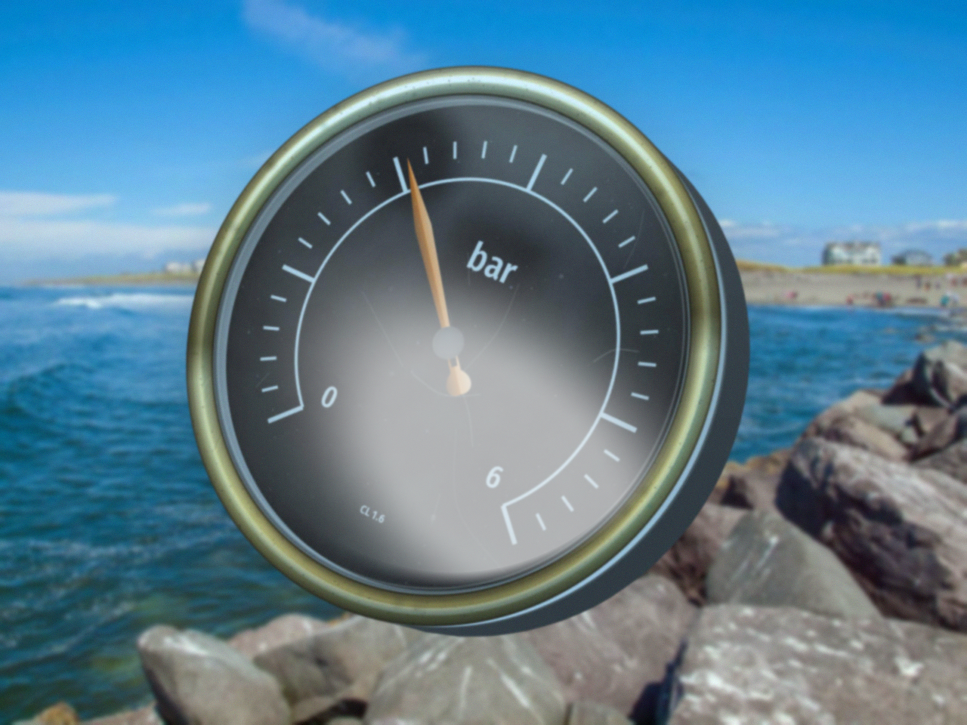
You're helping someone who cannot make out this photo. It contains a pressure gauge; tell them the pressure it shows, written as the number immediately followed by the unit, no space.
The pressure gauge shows 2.1bar
